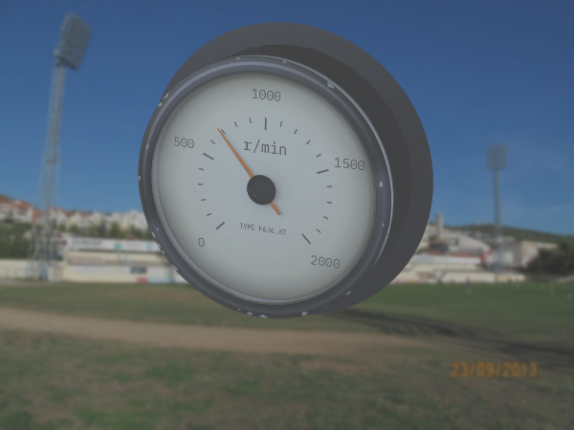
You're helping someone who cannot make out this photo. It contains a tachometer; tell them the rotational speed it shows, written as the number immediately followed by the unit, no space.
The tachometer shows 700rpm
